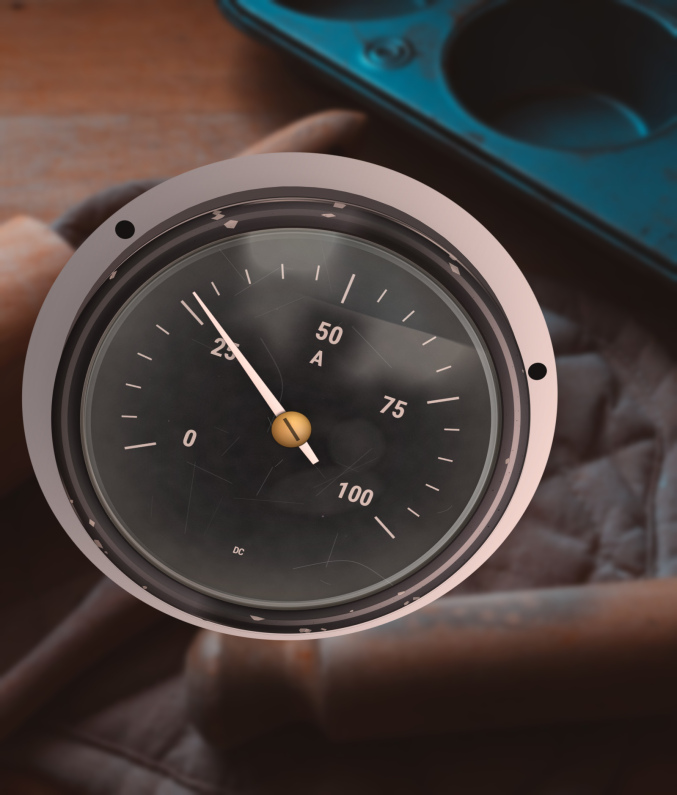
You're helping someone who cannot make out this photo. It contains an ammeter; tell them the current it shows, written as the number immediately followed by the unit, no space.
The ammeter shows 27.5A
